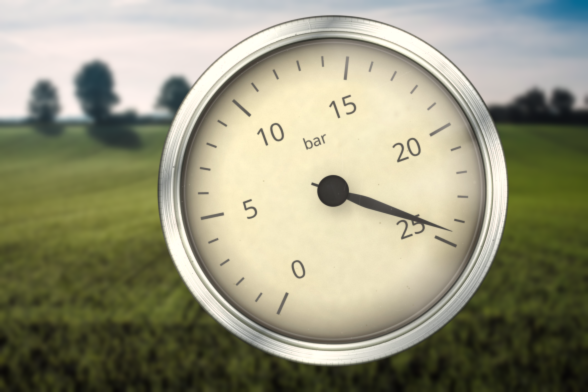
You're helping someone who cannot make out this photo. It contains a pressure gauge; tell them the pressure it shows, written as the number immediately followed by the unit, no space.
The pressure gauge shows 24.5bar
